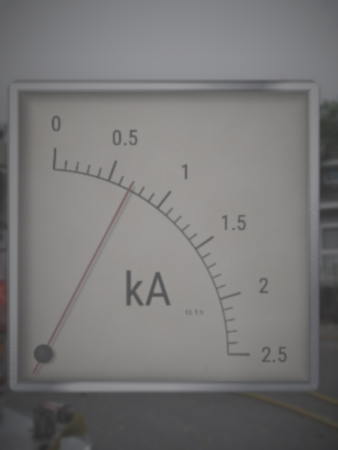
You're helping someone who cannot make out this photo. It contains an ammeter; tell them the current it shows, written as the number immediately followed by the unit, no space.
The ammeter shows 0.7kA
